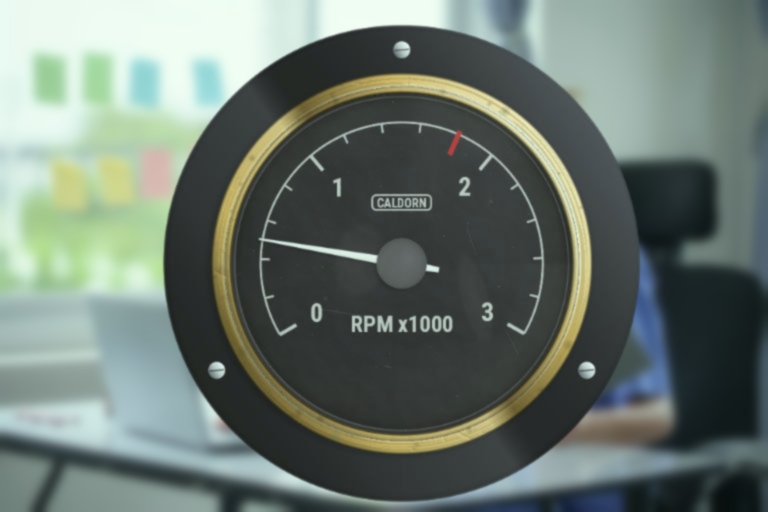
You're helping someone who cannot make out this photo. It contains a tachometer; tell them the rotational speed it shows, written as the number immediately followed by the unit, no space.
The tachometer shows 500rpm
